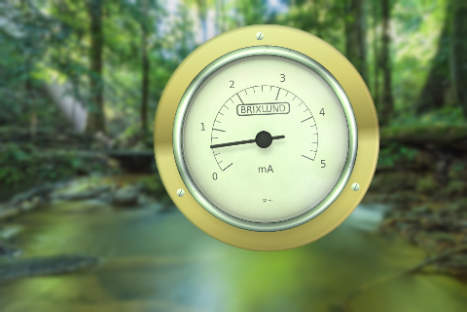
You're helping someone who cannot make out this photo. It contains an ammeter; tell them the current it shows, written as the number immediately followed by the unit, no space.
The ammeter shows 0.6mA
